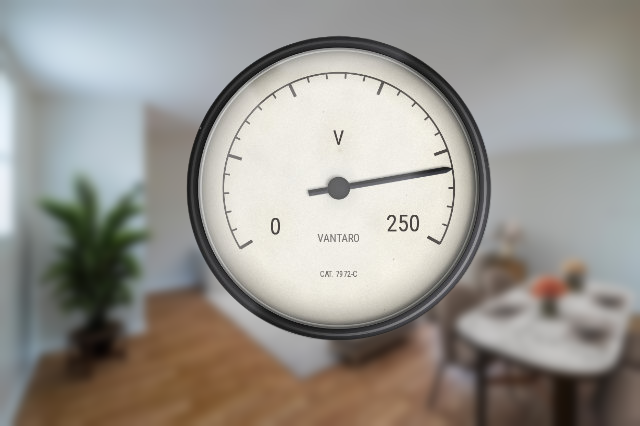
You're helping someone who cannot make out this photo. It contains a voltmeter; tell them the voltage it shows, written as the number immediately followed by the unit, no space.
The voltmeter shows 210V
